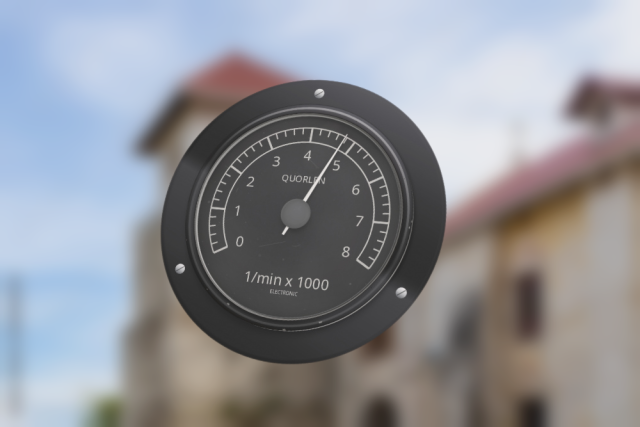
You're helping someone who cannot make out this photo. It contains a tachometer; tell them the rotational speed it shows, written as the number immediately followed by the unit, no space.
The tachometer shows 4800rpm
